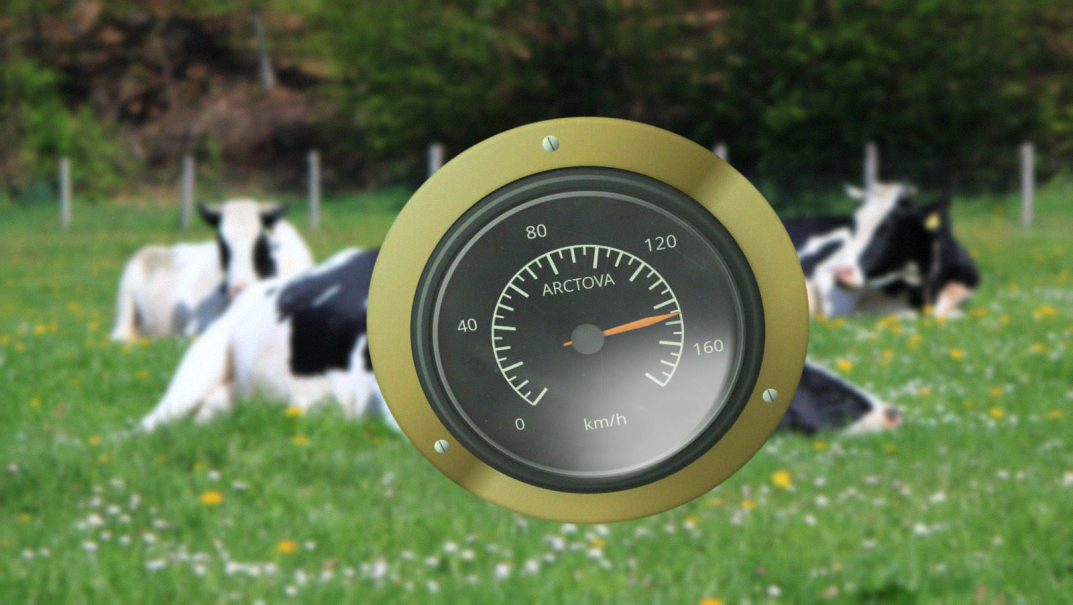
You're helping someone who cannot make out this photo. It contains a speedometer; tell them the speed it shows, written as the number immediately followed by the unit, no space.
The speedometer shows 145km/h
